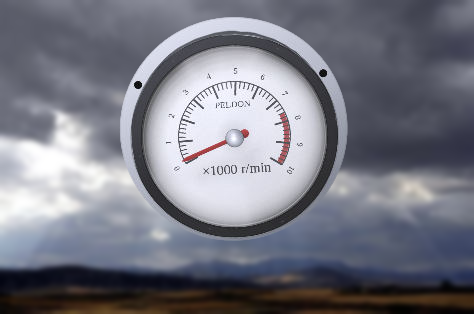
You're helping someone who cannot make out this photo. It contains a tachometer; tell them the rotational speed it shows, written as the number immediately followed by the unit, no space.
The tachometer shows 200rpm
